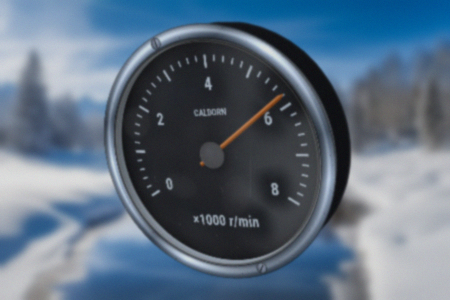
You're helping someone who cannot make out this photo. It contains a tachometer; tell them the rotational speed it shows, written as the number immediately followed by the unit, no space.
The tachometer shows 5800rpm
